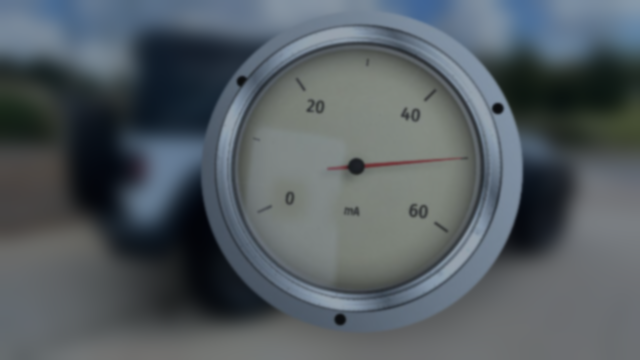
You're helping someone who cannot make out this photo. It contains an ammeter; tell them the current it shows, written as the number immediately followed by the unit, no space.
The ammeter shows 50mA
